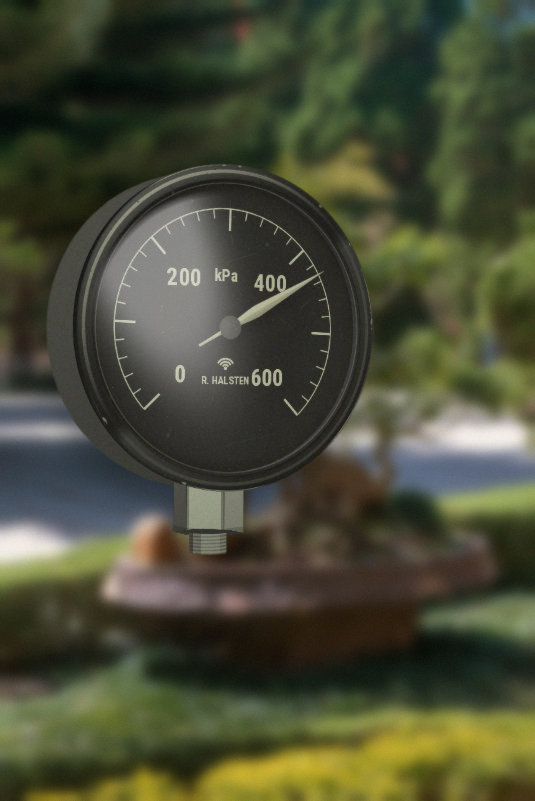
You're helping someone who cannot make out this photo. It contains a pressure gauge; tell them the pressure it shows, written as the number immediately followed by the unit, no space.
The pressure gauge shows 430kPa
